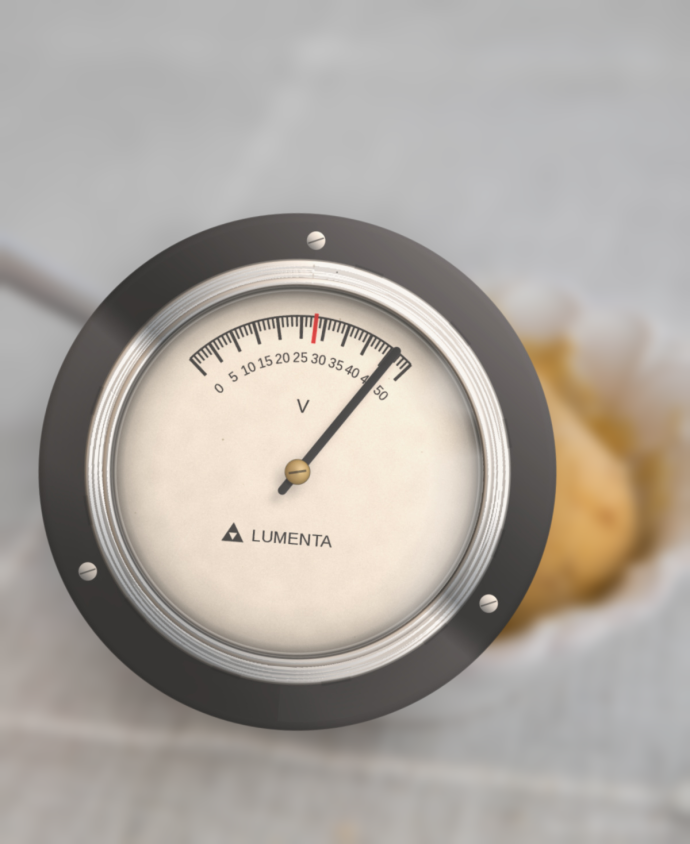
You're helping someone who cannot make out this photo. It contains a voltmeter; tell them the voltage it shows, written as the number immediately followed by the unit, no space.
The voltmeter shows 46V
